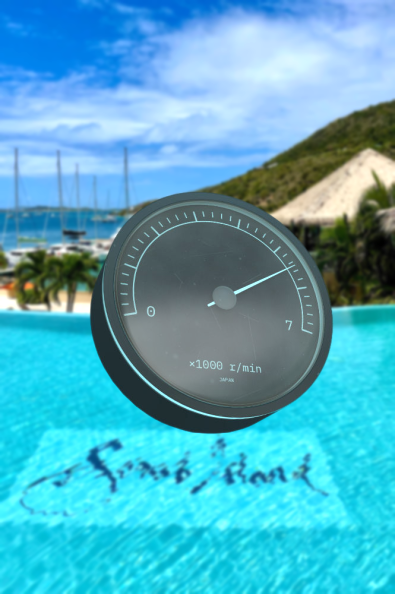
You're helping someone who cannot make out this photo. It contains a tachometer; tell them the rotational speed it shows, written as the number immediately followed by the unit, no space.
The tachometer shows 5500rpm
